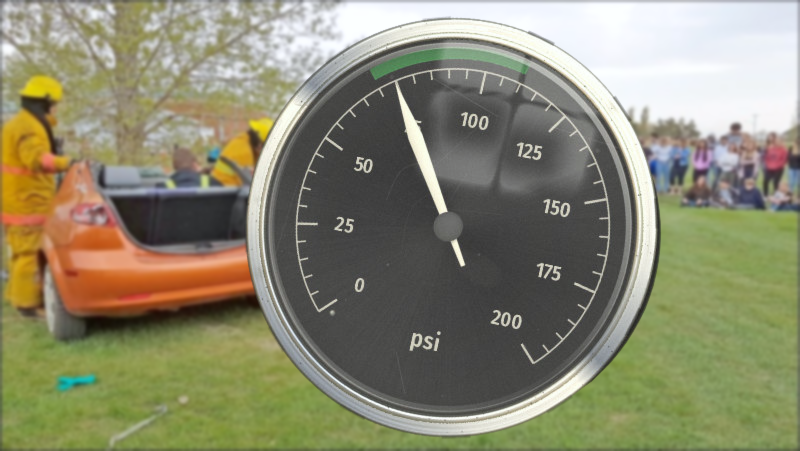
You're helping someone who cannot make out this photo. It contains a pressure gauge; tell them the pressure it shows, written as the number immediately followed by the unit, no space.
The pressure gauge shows 75psi
